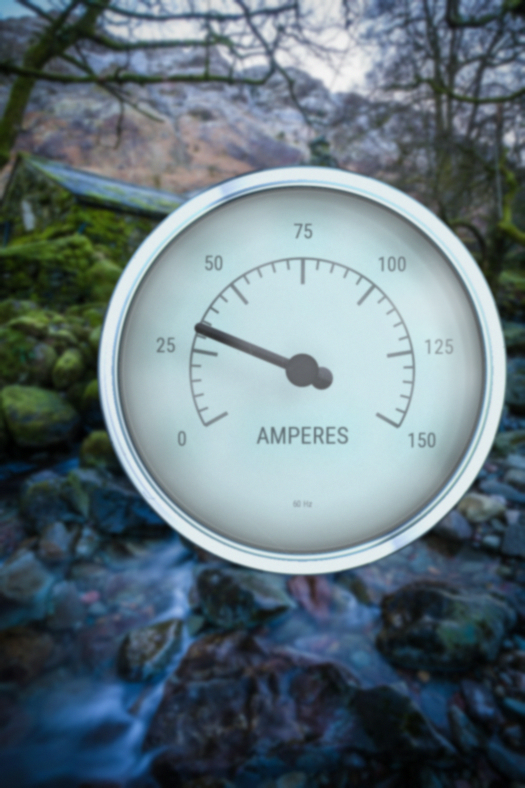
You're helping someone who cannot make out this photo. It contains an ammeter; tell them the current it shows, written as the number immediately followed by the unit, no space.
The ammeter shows 32.5A
